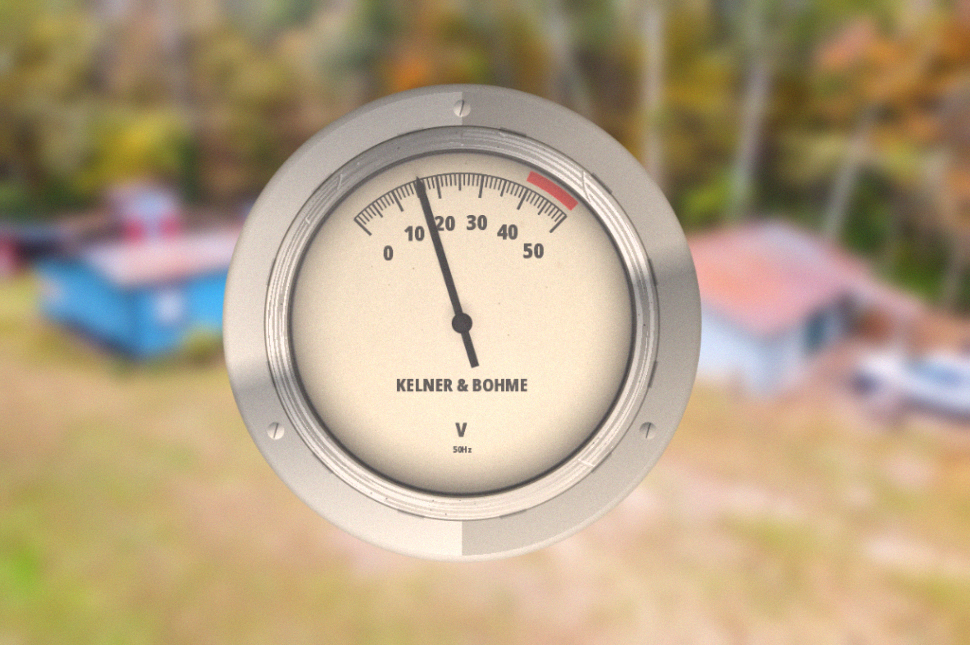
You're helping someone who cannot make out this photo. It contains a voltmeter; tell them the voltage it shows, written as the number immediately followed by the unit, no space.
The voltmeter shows 16V
